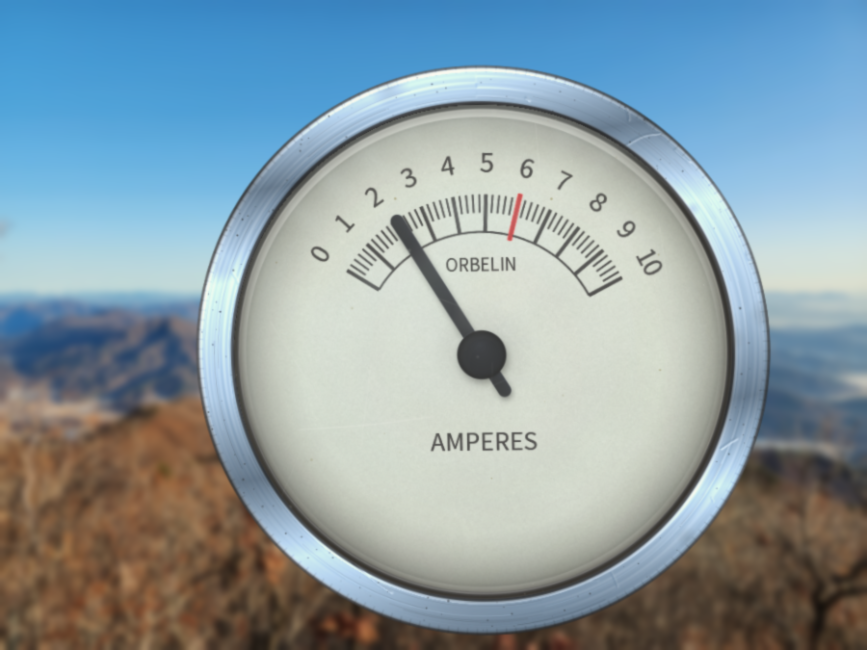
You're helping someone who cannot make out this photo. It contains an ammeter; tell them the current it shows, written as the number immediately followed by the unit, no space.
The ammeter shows 2.2A
